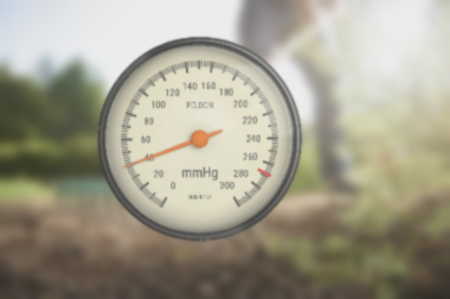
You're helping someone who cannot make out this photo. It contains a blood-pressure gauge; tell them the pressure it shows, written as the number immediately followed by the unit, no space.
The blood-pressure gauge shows 40mmHg
